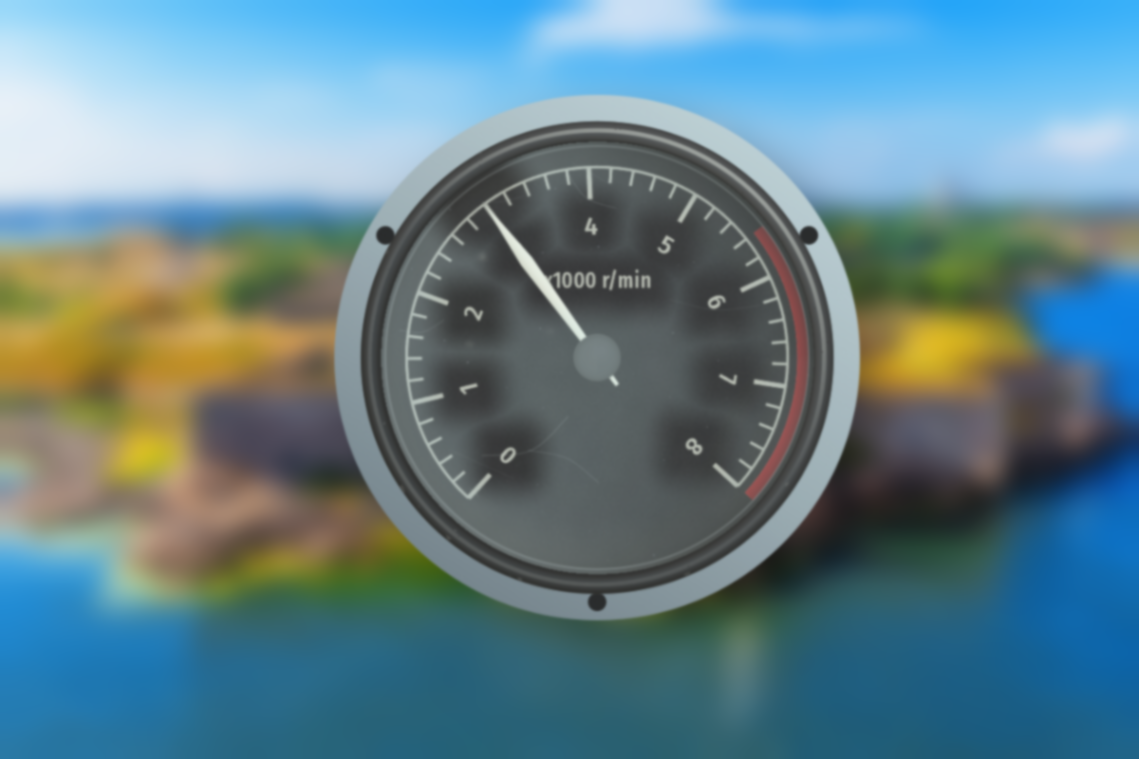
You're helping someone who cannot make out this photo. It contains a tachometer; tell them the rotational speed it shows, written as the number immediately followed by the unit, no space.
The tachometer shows 3000rpm
